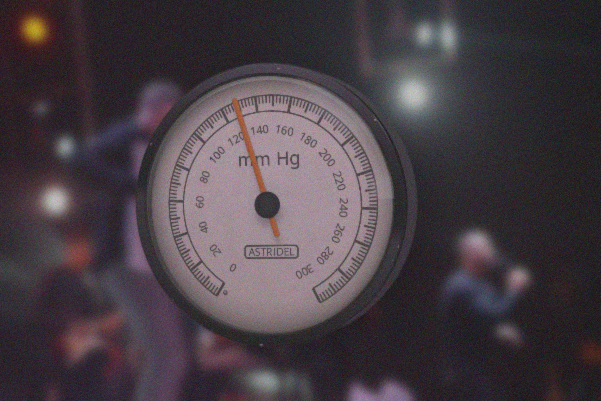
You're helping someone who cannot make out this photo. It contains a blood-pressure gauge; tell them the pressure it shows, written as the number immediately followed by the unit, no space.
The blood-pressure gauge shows 130mmHg
